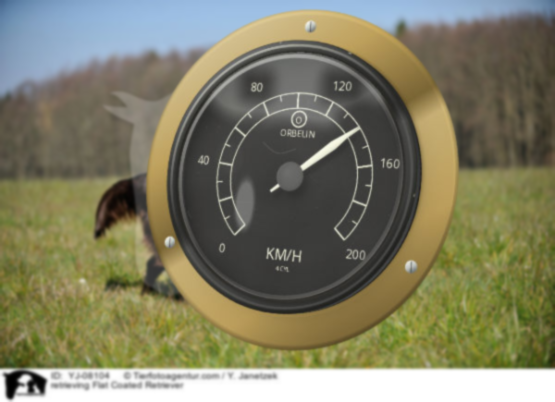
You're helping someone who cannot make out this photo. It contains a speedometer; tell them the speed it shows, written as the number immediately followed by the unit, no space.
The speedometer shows 140km/h
